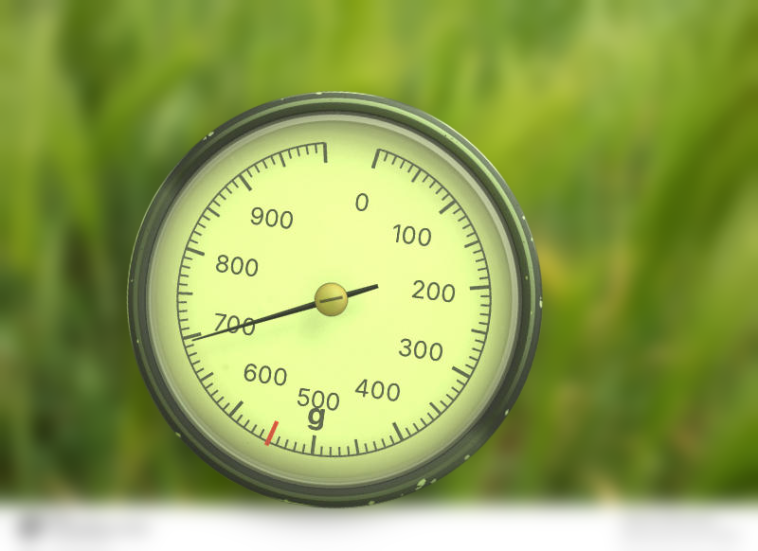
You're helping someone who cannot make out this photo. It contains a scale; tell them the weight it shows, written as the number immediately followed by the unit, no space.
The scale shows 695g
